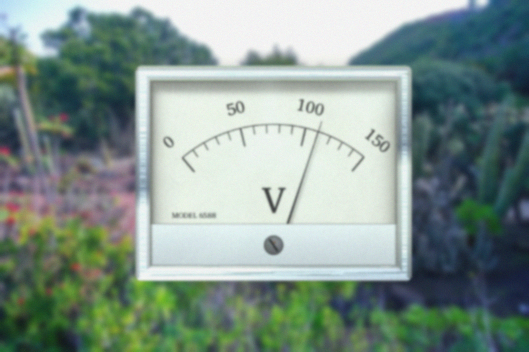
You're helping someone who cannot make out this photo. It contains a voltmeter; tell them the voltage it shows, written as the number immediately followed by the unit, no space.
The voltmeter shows 110V
